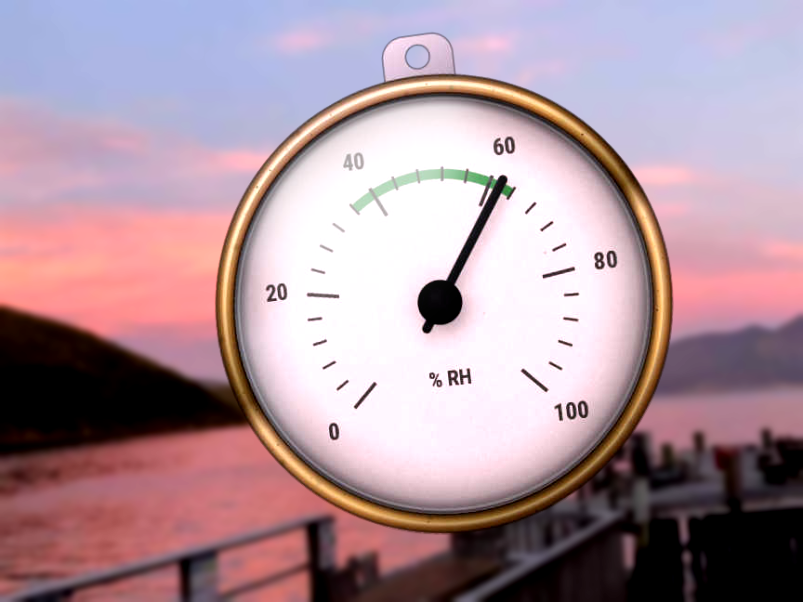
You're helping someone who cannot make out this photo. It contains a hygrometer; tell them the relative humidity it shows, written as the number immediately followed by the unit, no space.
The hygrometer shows 62%
